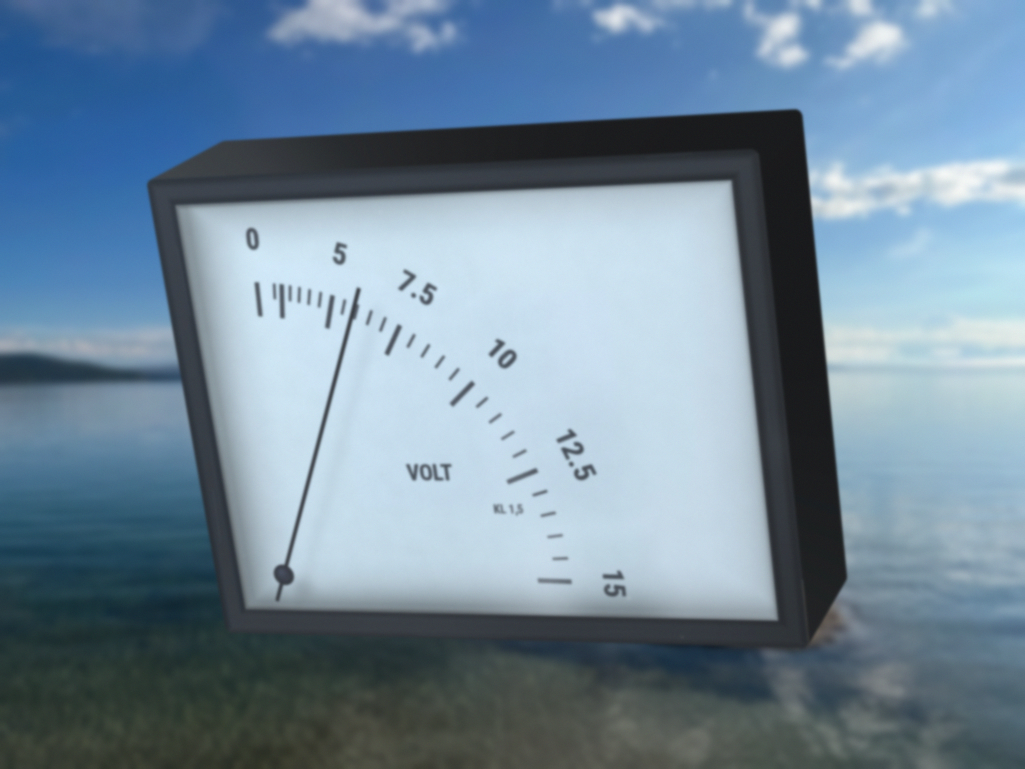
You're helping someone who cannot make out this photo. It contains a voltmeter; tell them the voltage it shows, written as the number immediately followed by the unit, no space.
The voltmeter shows 6V
